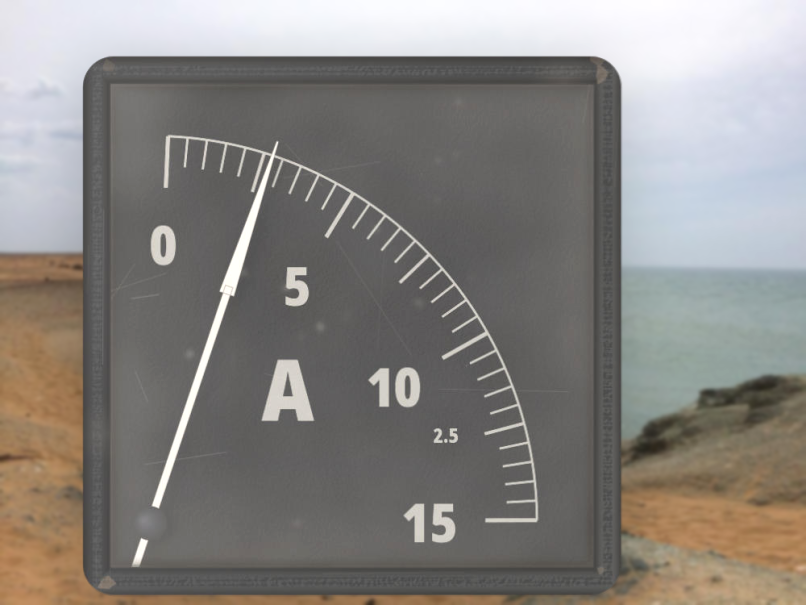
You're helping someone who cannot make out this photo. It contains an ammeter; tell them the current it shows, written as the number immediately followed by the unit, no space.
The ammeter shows 2.75A
